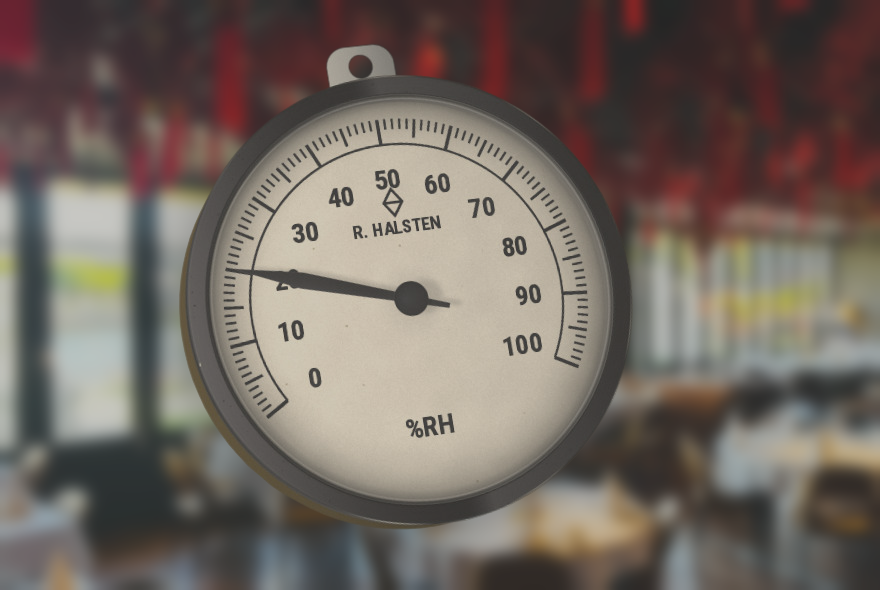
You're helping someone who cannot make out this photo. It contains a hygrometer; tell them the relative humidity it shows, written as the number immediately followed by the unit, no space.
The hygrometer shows 20%
